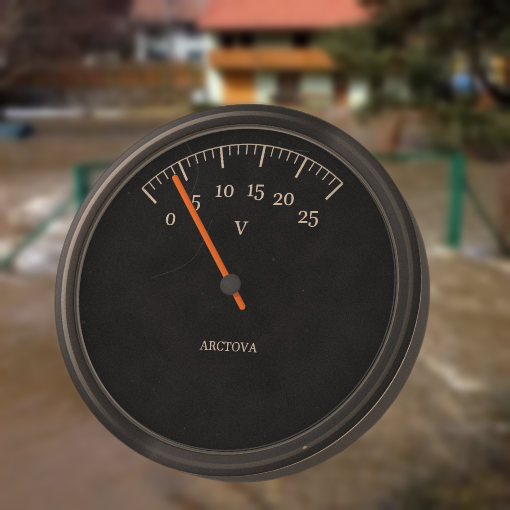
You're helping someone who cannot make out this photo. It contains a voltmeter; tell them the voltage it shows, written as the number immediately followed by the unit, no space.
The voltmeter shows 4V
